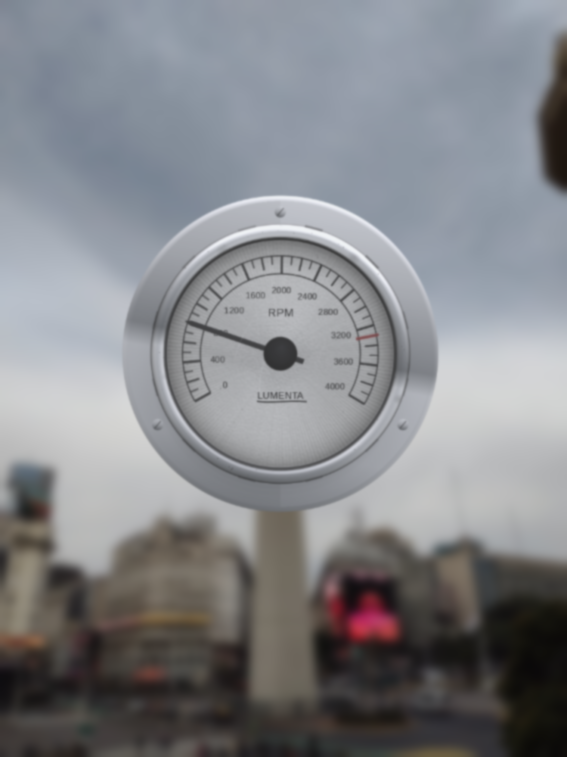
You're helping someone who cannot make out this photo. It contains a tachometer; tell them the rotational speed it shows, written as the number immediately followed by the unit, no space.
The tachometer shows 800rpm
